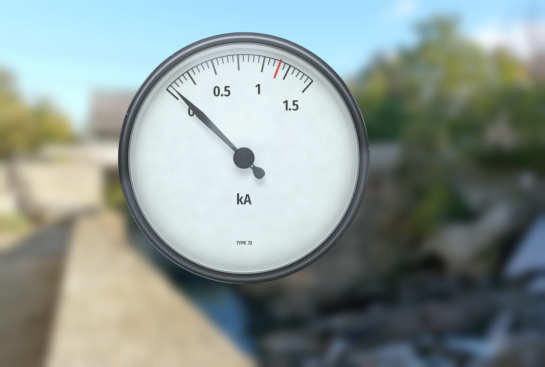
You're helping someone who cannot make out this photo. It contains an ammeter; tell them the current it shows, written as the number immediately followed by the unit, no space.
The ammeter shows 0.05kA
